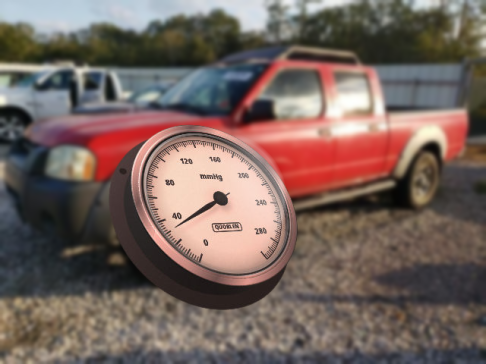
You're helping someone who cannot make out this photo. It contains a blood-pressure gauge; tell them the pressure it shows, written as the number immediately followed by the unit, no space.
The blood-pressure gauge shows 30mmHg
